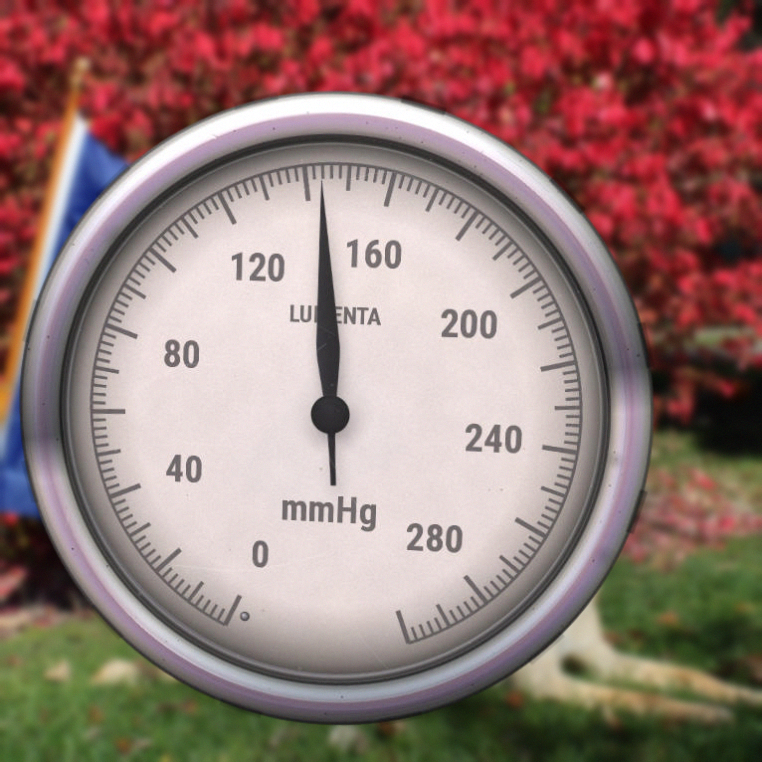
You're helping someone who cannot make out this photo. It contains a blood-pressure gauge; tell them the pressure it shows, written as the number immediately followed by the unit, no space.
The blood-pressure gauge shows 144mmHg
